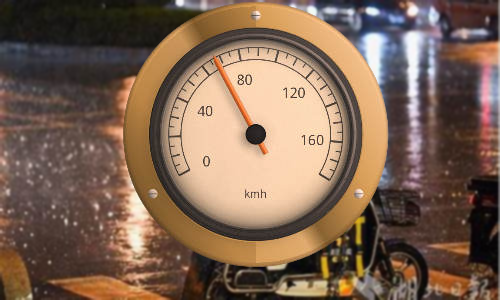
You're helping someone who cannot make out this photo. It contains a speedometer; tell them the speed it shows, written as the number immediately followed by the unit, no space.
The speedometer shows 67.5km/h
